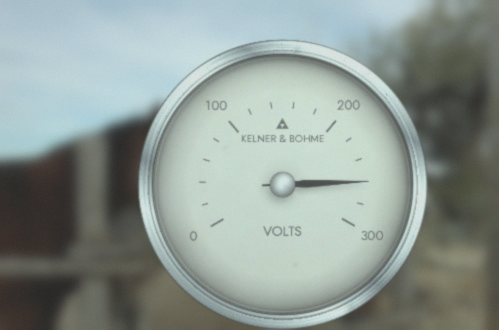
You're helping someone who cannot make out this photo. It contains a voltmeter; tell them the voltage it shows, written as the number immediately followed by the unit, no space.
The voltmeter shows 260V
